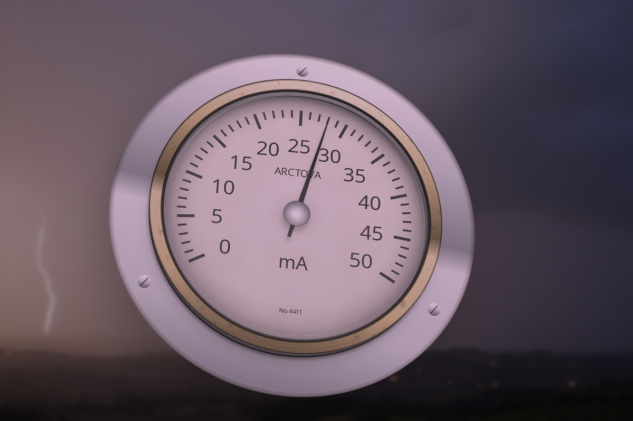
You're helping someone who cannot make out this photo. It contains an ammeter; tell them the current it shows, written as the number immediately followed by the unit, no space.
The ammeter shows 28mA
